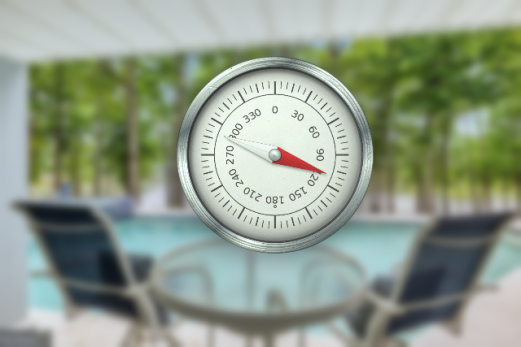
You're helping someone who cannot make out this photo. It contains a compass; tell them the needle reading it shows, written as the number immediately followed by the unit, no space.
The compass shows 110°
